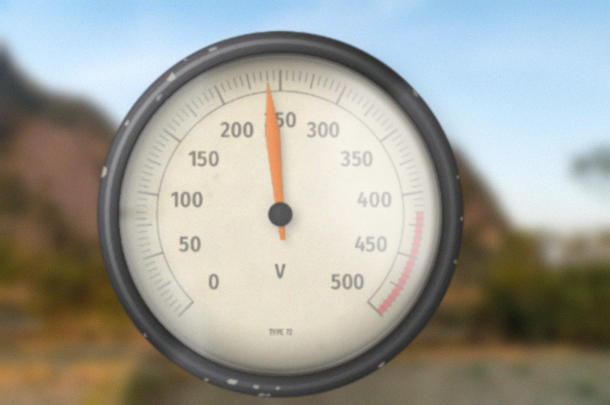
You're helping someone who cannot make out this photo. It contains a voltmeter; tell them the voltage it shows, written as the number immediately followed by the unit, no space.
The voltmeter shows 240V
